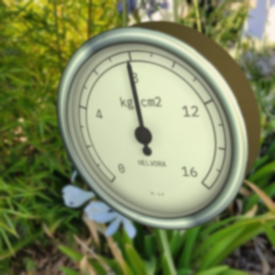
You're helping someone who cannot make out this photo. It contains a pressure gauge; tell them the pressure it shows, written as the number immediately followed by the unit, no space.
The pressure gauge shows 8kg/cm²
